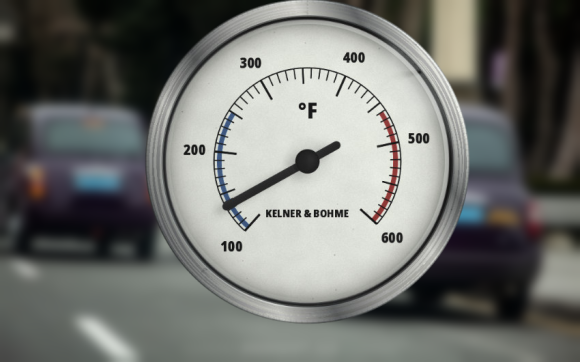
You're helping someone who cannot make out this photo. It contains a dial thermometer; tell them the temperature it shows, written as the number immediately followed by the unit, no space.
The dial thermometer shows 135°F
